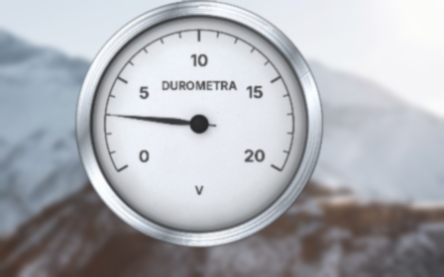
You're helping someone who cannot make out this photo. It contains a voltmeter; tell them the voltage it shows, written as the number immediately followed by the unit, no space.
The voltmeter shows 3V
